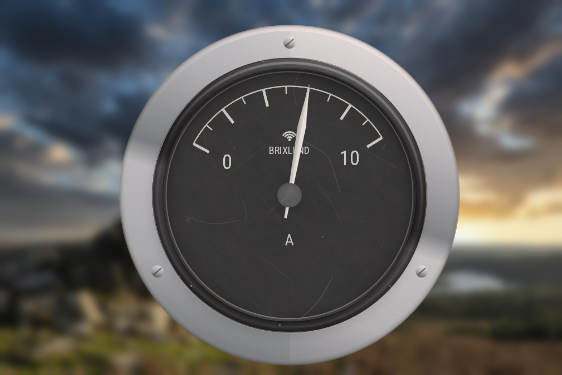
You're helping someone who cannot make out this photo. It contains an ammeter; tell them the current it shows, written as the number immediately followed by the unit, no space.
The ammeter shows 6A
